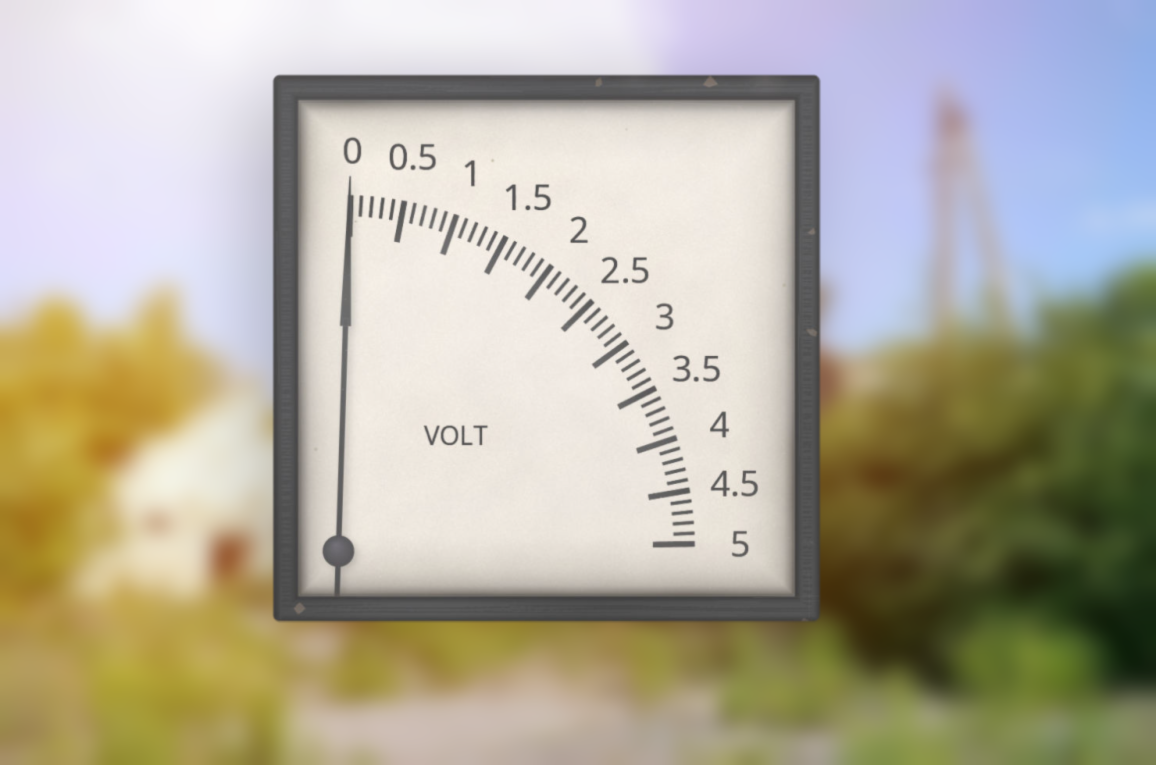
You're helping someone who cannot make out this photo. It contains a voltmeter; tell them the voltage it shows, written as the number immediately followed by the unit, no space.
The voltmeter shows 0V
